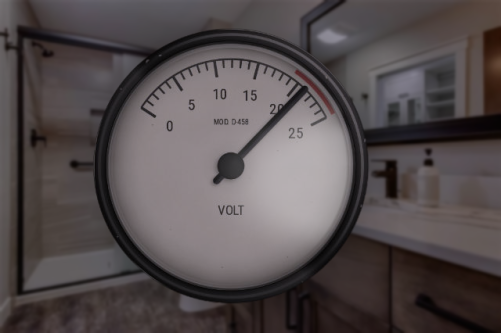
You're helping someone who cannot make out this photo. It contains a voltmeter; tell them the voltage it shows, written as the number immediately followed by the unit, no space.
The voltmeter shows 21V
